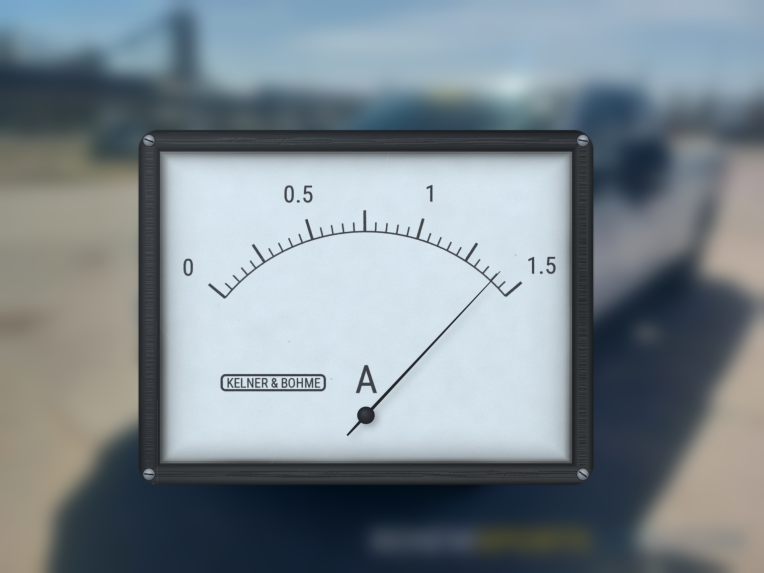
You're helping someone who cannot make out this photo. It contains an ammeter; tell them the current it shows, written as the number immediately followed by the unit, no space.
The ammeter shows 1.4A
